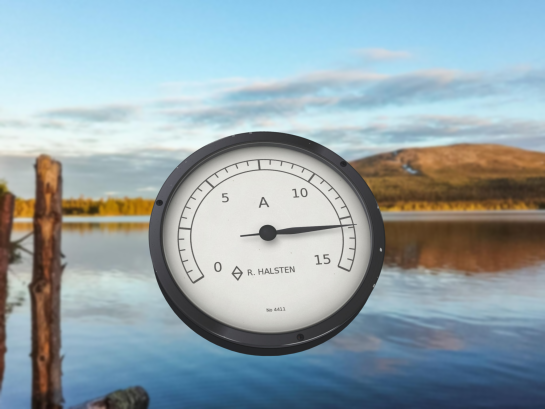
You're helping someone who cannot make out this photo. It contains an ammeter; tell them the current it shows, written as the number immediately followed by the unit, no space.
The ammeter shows 13A
